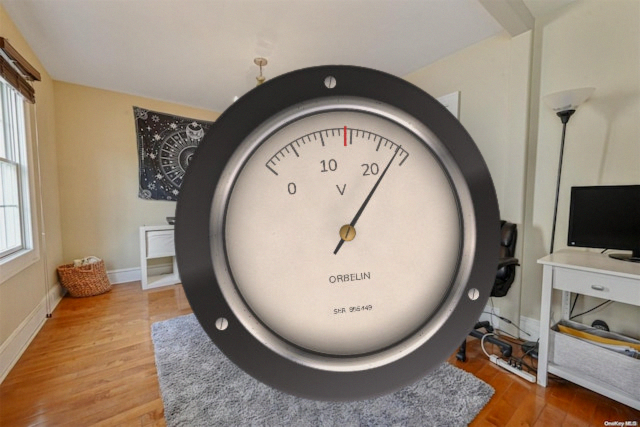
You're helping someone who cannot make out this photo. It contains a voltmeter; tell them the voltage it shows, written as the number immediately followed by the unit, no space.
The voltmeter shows 23V
